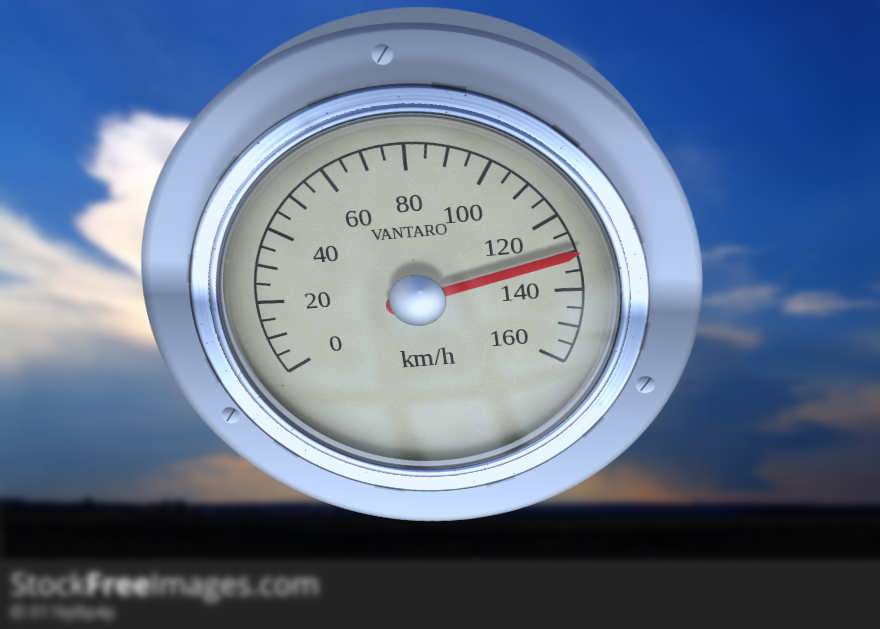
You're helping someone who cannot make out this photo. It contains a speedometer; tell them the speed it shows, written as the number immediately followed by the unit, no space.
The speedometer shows 130km/h
